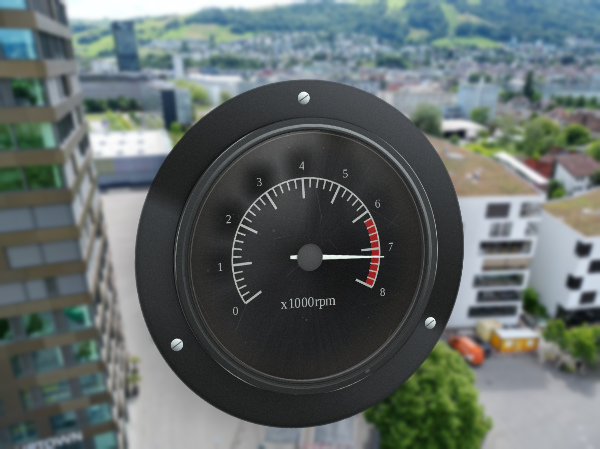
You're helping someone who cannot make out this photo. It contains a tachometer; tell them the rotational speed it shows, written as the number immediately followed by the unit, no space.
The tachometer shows 7200rpm
